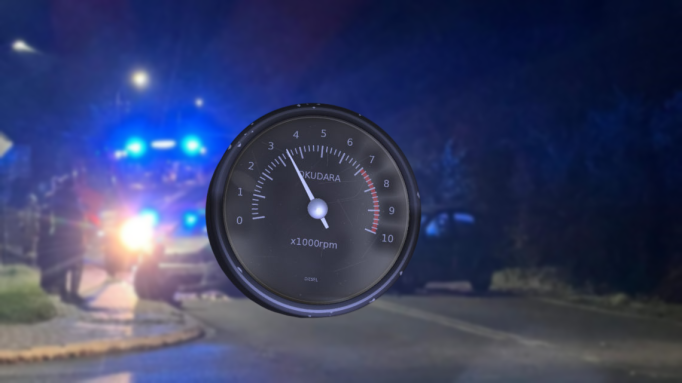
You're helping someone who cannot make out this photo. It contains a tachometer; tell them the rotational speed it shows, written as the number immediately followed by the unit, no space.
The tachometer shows 3400rpm
